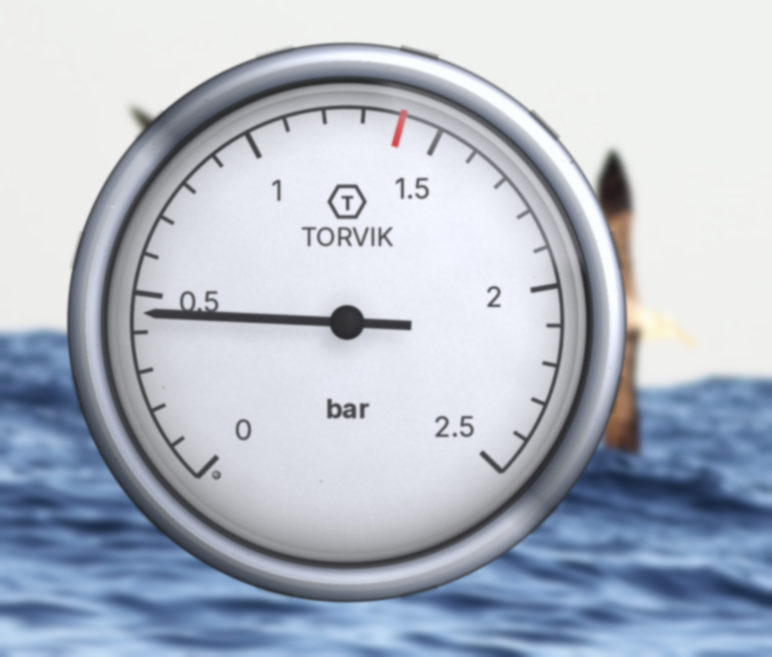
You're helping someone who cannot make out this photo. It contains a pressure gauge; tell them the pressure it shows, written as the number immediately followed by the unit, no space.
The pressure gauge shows 0.45bar
